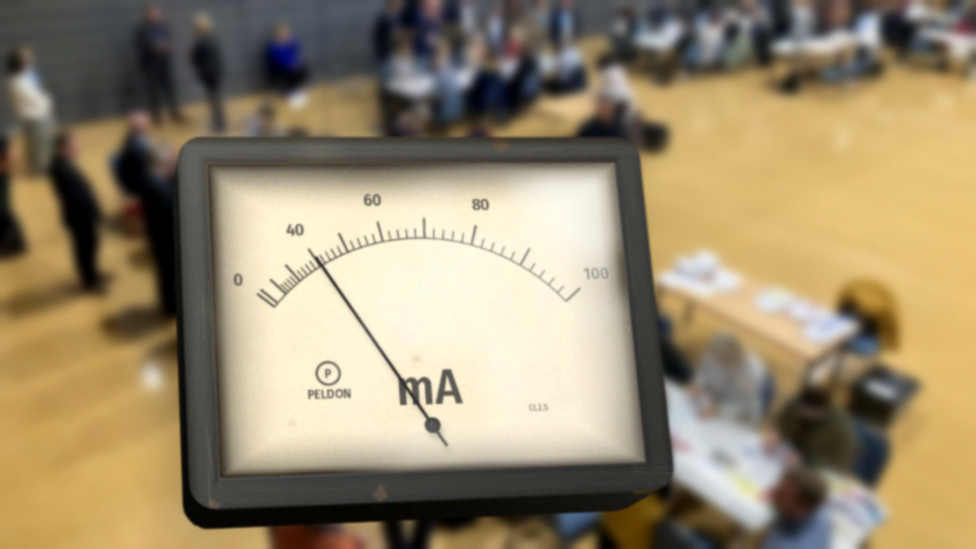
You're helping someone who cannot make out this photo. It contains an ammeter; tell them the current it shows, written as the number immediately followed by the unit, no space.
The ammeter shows 40mA
